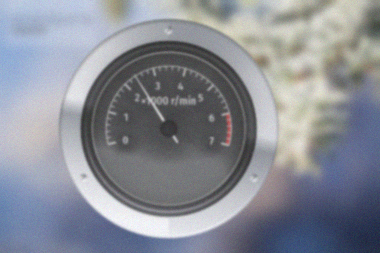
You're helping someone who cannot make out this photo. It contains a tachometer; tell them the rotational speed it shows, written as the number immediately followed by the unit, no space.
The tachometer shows 2400rpm
